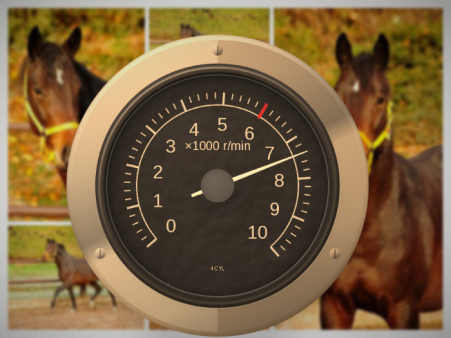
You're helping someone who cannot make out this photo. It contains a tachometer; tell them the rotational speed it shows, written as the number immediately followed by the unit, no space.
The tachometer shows 7400rpm
